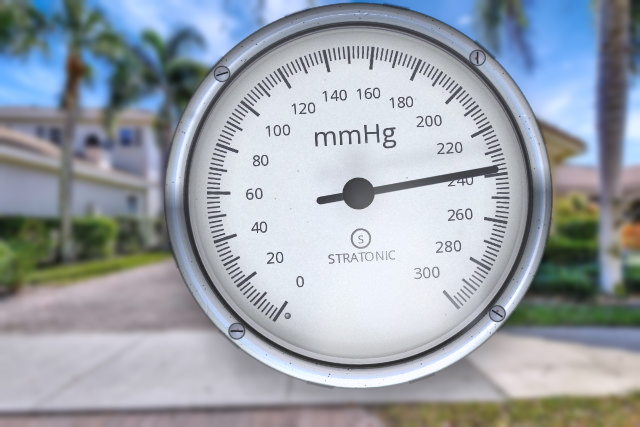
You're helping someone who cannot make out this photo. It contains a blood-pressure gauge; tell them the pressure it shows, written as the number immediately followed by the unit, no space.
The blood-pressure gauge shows 238mmHg
